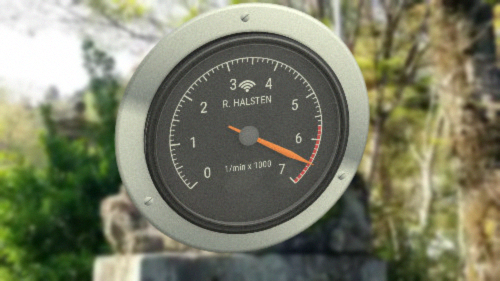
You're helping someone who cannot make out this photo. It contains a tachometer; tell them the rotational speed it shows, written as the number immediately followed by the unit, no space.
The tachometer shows 6500rpm
